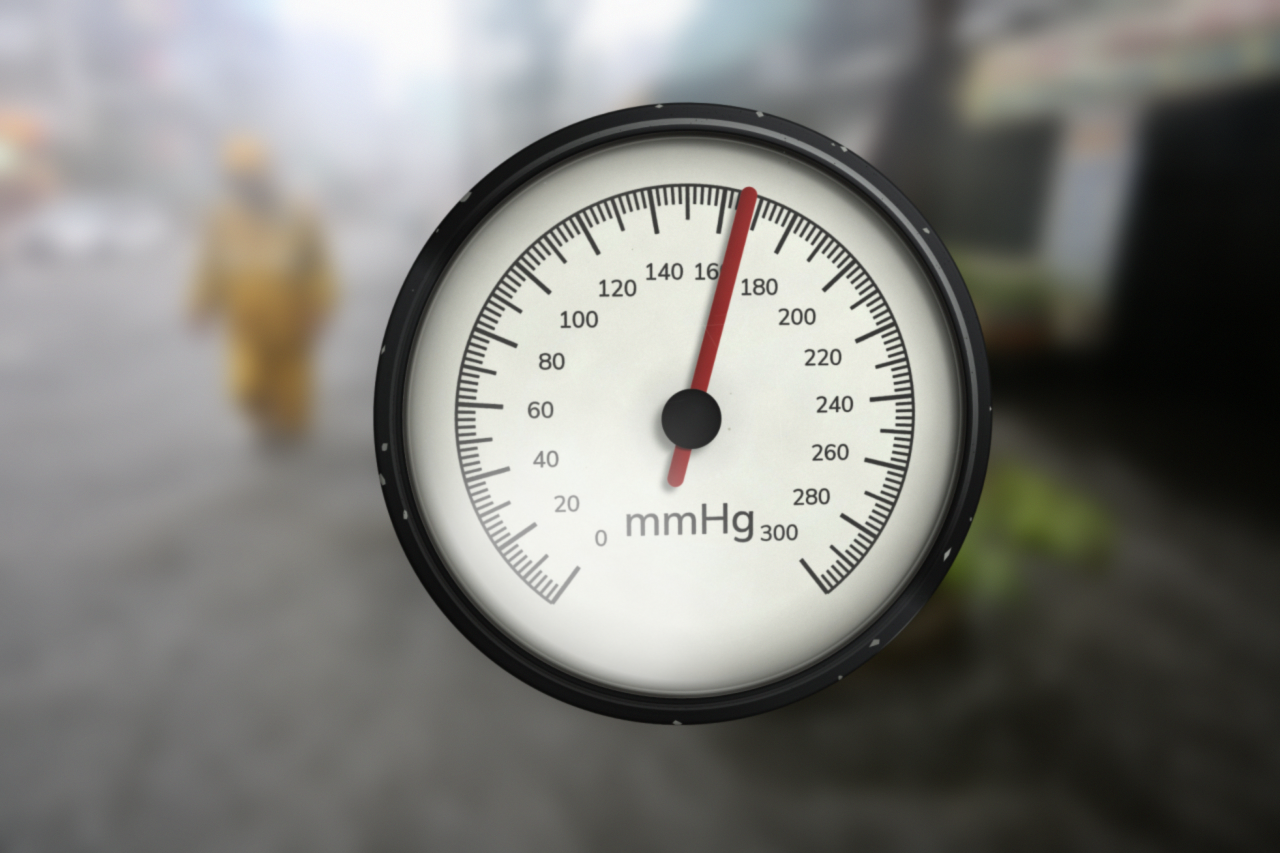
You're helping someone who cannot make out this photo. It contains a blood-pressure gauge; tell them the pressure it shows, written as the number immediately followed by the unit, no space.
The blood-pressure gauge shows 166mmHg
